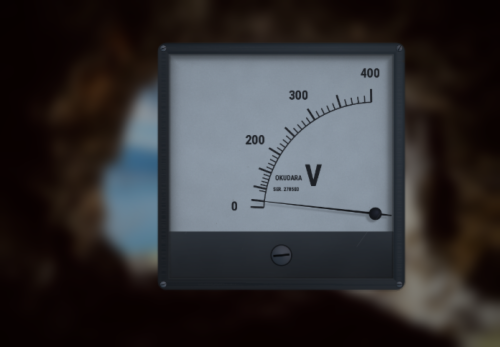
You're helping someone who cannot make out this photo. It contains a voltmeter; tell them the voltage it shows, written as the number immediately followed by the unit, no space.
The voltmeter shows 50V
